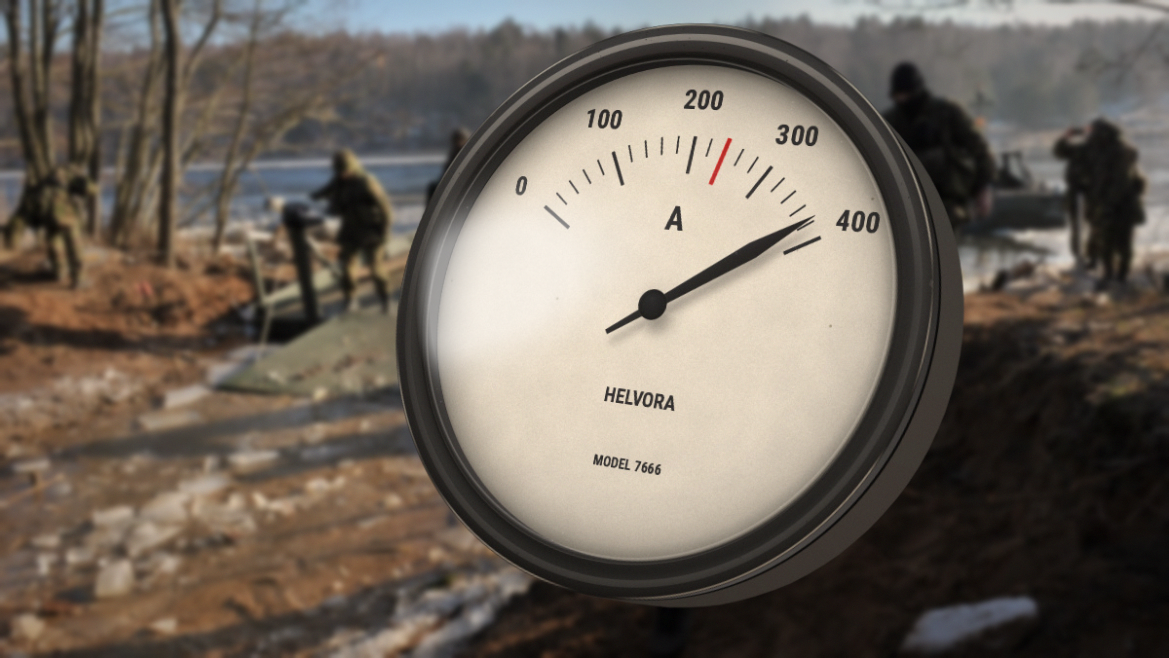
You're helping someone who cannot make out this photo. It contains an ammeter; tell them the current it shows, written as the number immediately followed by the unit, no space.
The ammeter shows 380A
